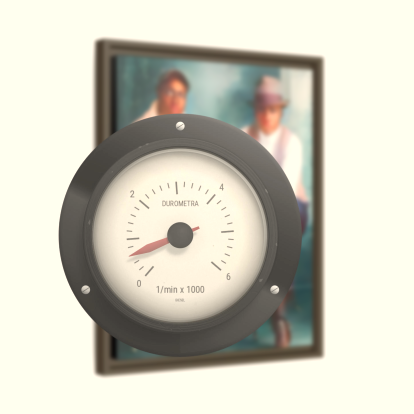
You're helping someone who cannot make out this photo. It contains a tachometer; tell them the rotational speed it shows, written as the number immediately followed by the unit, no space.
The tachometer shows 600rpm
